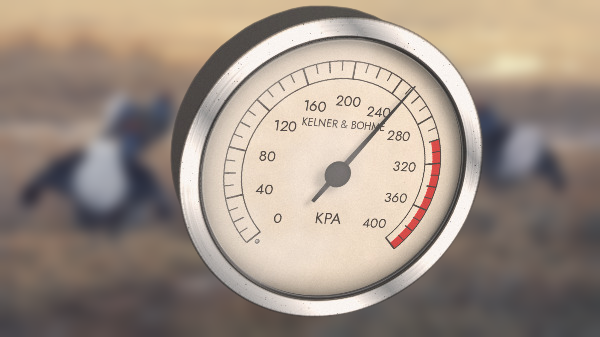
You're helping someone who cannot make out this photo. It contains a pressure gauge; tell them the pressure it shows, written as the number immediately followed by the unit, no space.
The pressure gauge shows 250kPa
